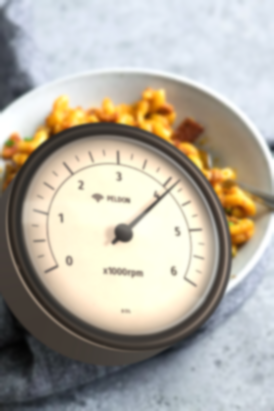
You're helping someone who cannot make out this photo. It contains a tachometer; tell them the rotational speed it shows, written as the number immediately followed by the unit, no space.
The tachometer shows 4125rpm
